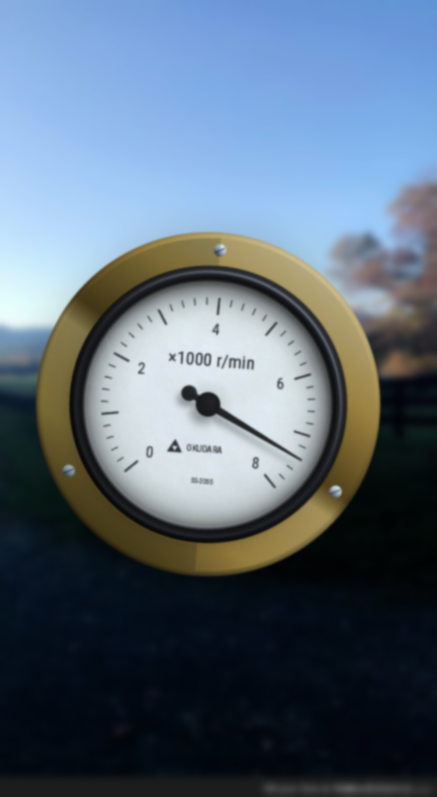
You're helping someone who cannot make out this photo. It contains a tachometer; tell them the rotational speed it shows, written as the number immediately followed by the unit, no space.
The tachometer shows 7400rpm
